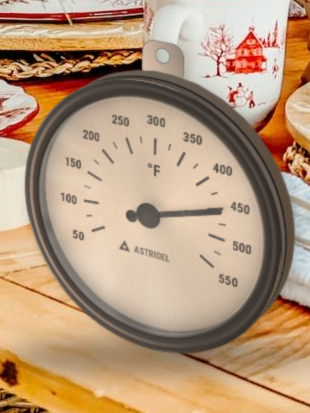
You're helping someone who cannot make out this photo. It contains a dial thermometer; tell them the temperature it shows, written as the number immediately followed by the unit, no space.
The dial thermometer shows 450°F
